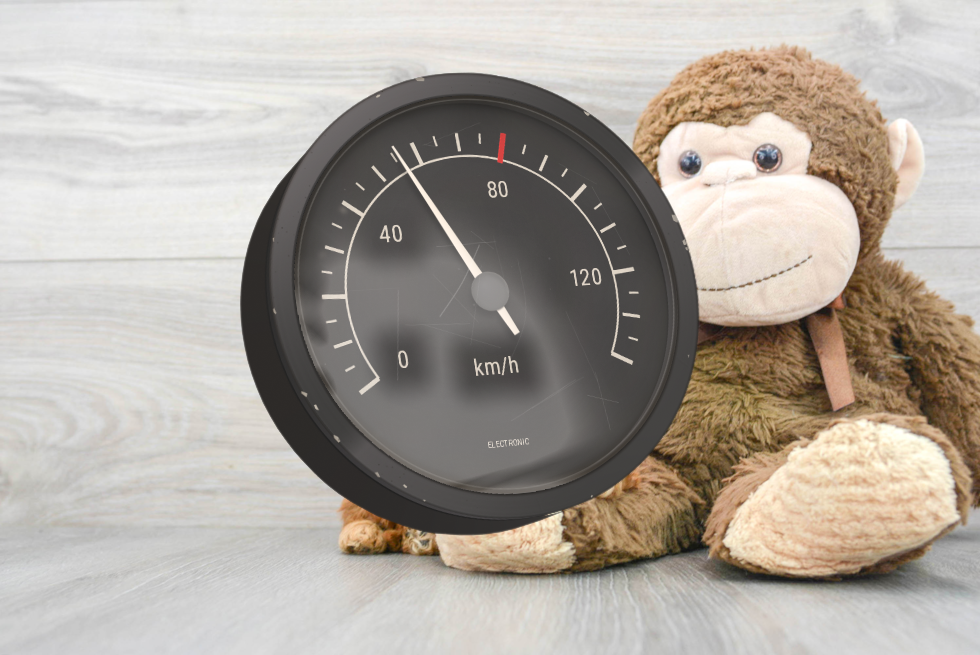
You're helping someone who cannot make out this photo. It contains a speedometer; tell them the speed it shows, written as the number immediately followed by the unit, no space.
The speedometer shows 55km/h
